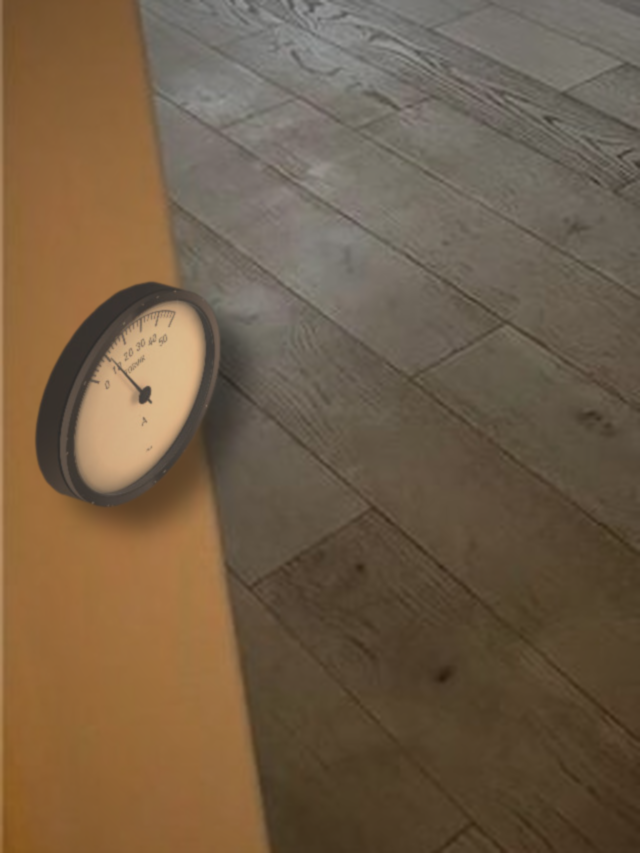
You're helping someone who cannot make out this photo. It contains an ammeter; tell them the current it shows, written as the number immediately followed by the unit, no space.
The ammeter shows 10A
